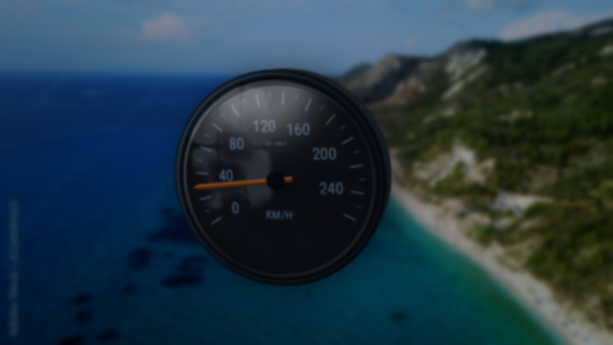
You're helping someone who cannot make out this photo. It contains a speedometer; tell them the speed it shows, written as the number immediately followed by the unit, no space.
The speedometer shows 30km/h
